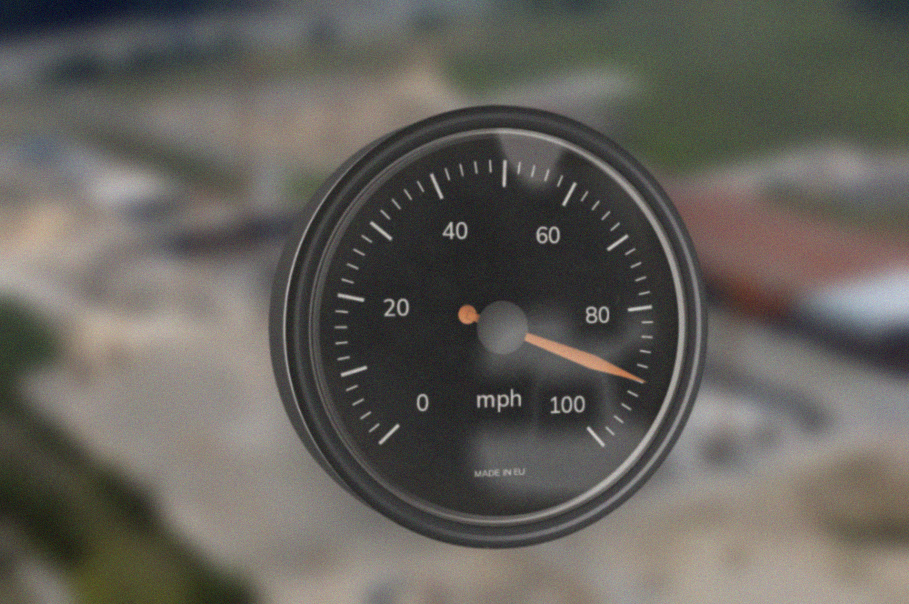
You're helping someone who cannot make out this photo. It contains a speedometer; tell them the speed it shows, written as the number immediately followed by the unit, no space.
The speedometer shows 90mph
